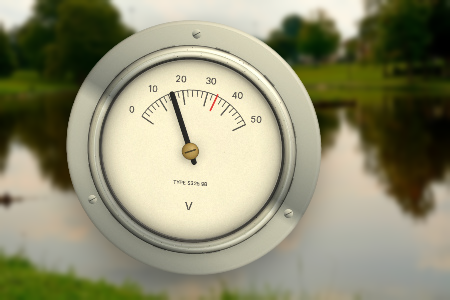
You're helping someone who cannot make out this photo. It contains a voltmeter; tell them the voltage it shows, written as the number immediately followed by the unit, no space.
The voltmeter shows 16V
